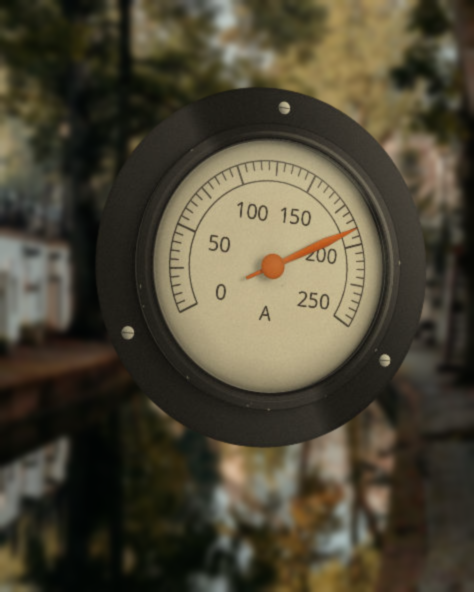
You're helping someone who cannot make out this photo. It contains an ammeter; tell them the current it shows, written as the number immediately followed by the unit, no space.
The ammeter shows 190A
